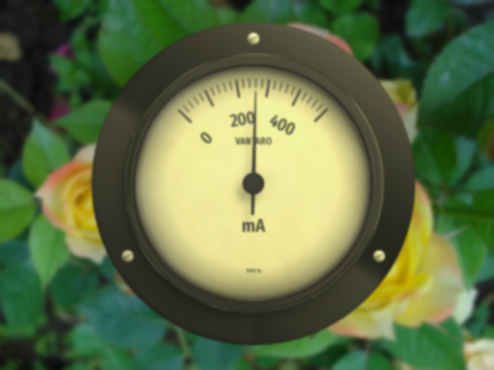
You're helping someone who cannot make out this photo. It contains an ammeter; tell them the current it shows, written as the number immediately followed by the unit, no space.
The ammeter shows 260mA
